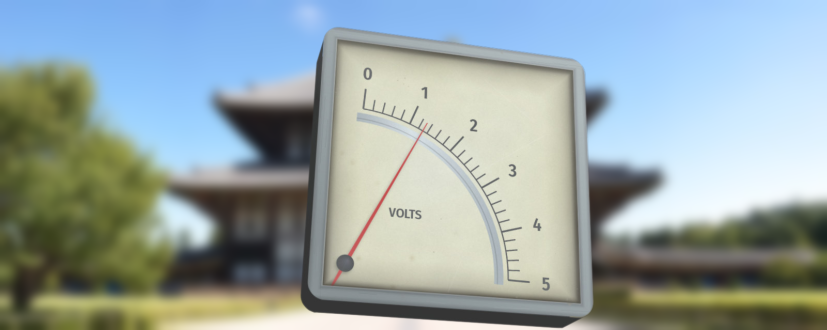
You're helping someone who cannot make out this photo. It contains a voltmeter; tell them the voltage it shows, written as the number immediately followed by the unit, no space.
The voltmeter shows 1.3V
